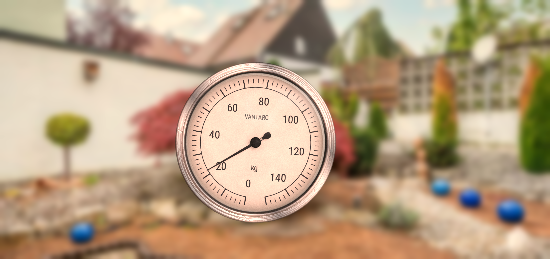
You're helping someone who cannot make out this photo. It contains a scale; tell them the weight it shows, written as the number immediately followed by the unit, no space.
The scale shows 22kg
